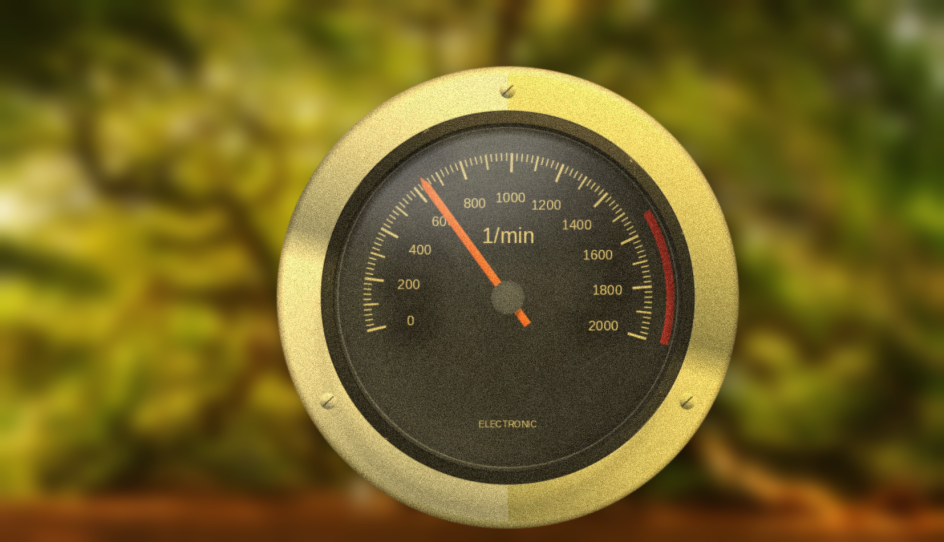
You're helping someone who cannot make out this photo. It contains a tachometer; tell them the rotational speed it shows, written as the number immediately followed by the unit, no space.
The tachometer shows 640rpm
